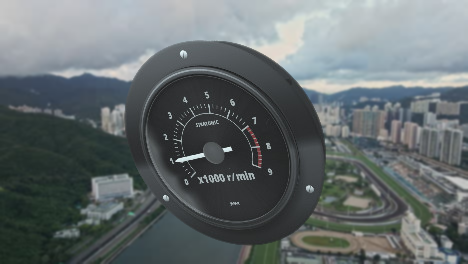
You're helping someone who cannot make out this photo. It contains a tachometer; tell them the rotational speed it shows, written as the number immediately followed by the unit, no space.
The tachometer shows 1000rpm
